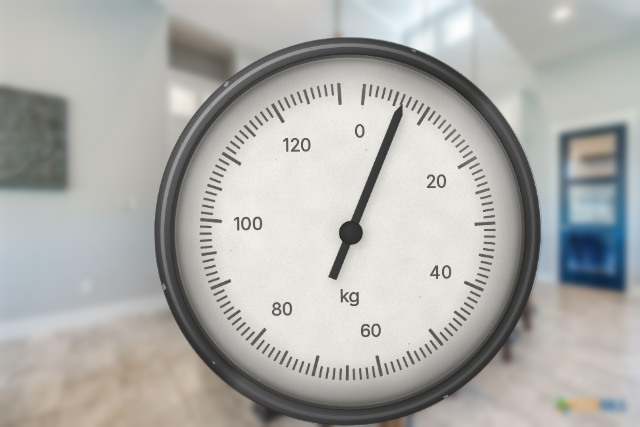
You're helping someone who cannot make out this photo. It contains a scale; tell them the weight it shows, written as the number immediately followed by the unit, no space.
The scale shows 6kg
